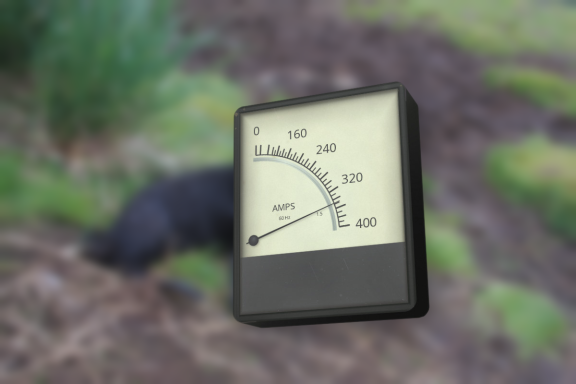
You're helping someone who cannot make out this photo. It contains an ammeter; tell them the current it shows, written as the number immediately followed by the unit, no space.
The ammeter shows 350A
